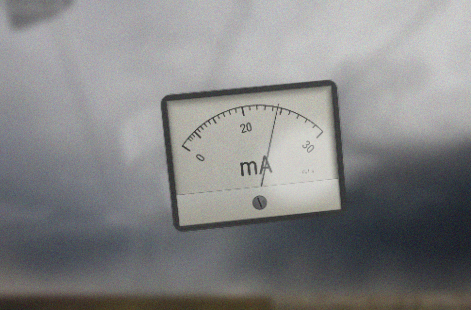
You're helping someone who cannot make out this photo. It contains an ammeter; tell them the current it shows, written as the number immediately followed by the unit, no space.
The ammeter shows 24.5mA
